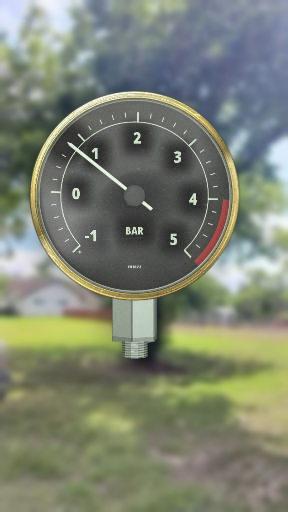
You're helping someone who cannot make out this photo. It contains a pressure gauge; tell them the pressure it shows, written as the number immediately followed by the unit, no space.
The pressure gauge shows 0.8bar
